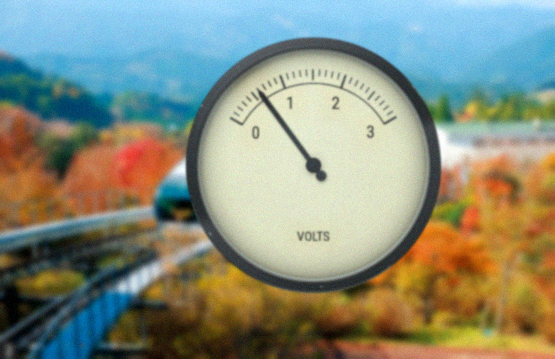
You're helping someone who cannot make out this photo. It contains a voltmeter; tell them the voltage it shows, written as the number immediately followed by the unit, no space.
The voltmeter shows 0.6V
